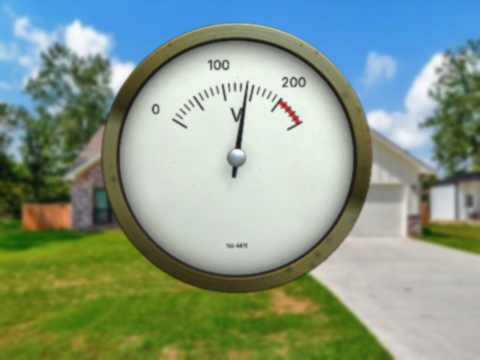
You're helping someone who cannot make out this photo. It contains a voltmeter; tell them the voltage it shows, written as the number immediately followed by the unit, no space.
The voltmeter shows 140V
